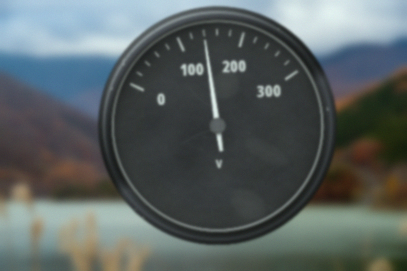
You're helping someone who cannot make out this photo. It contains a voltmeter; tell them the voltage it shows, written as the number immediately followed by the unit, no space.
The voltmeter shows 140V
